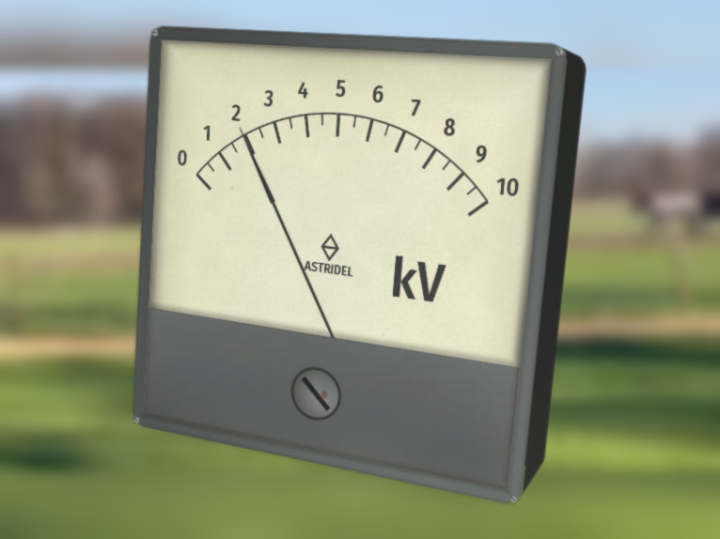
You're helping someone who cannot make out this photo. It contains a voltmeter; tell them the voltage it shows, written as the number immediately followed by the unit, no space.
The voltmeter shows 2kV
